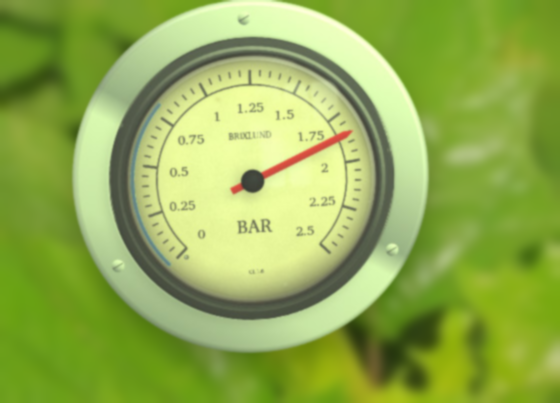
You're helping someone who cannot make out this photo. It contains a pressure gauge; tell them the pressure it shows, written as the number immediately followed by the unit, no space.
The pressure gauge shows 1.85bar
